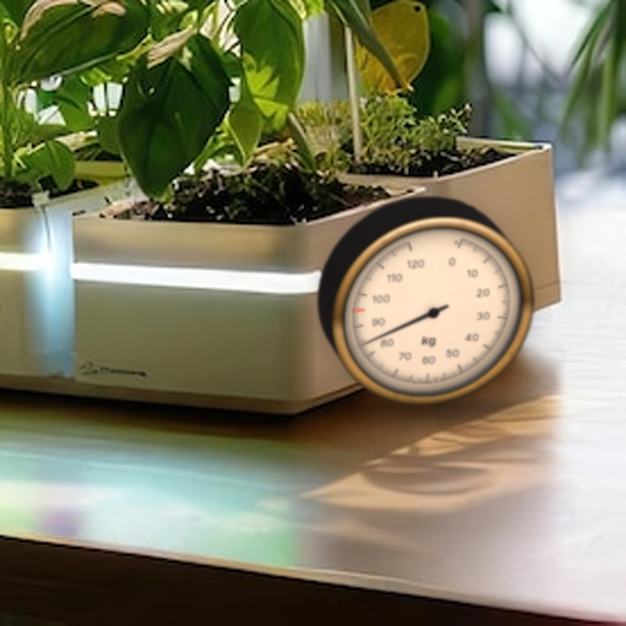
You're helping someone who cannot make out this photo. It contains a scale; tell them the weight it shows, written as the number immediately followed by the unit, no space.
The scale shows 85kg
